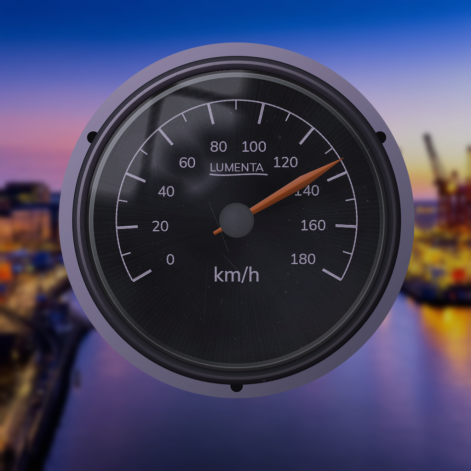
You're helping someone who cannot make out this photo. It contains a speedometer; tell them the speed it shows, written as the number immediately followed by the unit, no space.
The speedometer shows 135km/h
